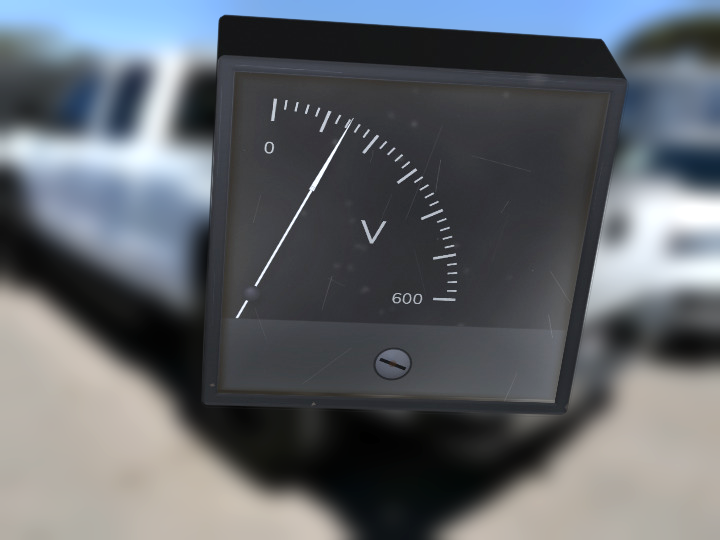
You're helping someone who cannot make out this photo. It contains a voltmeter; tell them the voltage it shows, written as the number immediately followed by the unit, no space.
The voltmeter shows 140V
